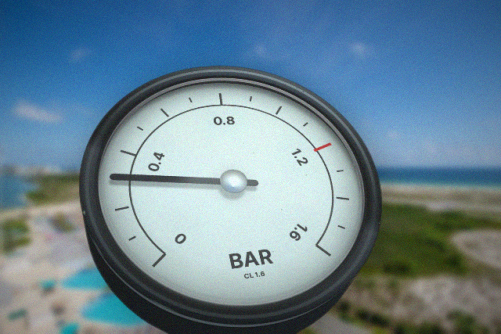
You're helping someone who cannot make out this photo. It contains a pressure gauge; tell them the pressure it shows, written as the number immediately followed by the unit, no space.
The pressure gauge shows 0.3bar
